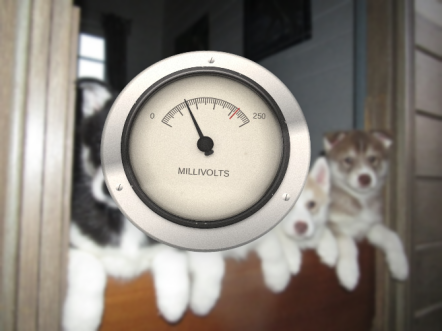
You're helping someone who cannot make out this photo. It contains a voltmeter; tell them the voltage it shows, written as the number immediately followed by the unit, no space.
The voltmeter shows 75mV
